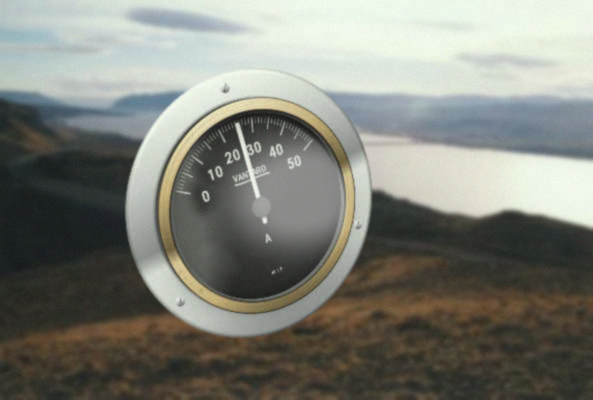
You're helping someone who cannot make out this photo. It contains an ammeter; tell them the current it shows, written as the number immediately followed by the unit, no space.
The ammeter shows 25A
